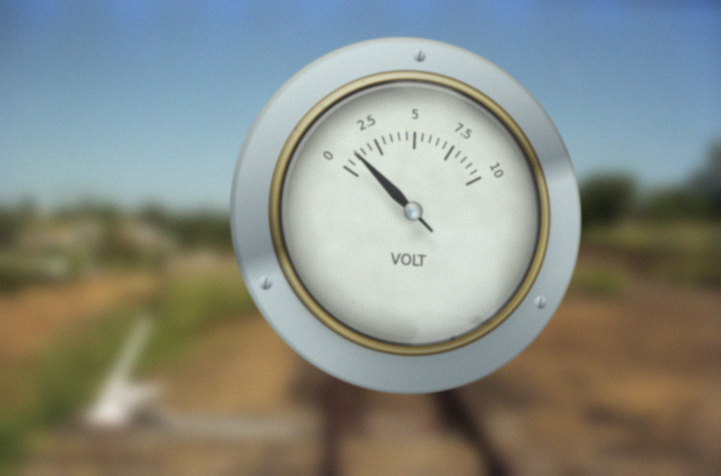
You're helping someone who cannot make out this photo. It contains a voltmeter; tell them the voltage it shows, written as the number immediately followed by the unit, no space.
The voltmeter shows 1V
